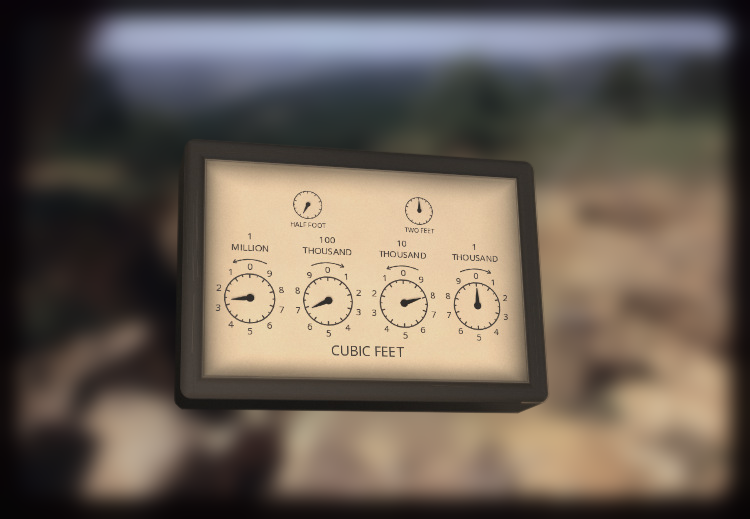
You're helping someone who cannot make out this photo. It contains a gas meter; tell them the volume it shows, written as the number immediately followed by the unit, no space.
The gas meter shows 268000ft³
